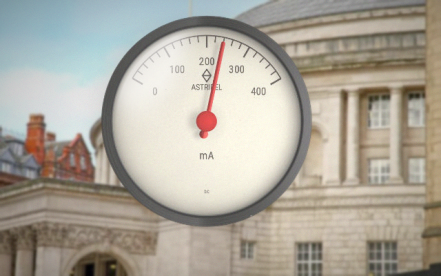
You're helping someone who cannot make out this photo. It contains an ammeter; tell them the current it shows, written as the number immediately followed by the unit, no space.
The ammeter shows 240mA
